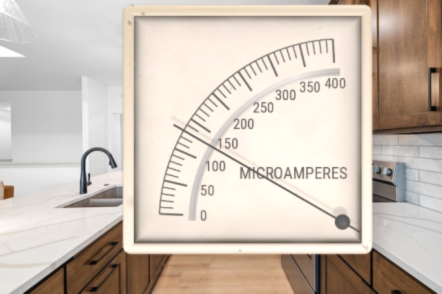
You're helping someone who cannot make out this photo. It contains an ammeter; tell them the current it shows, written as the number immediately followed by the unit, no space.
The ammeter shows 130µA
